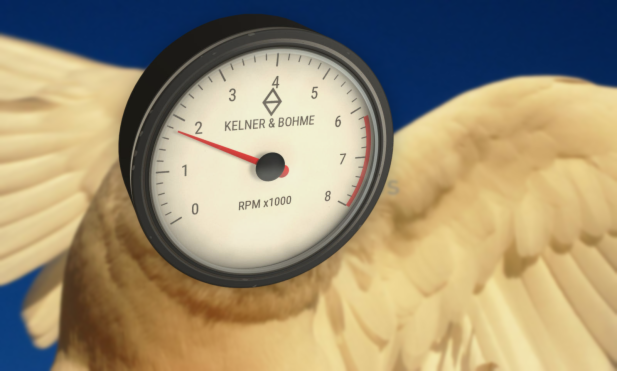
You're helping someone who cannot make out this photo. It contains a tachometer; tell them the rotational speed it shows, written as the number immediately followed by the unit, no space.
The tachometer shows 1800rpm
